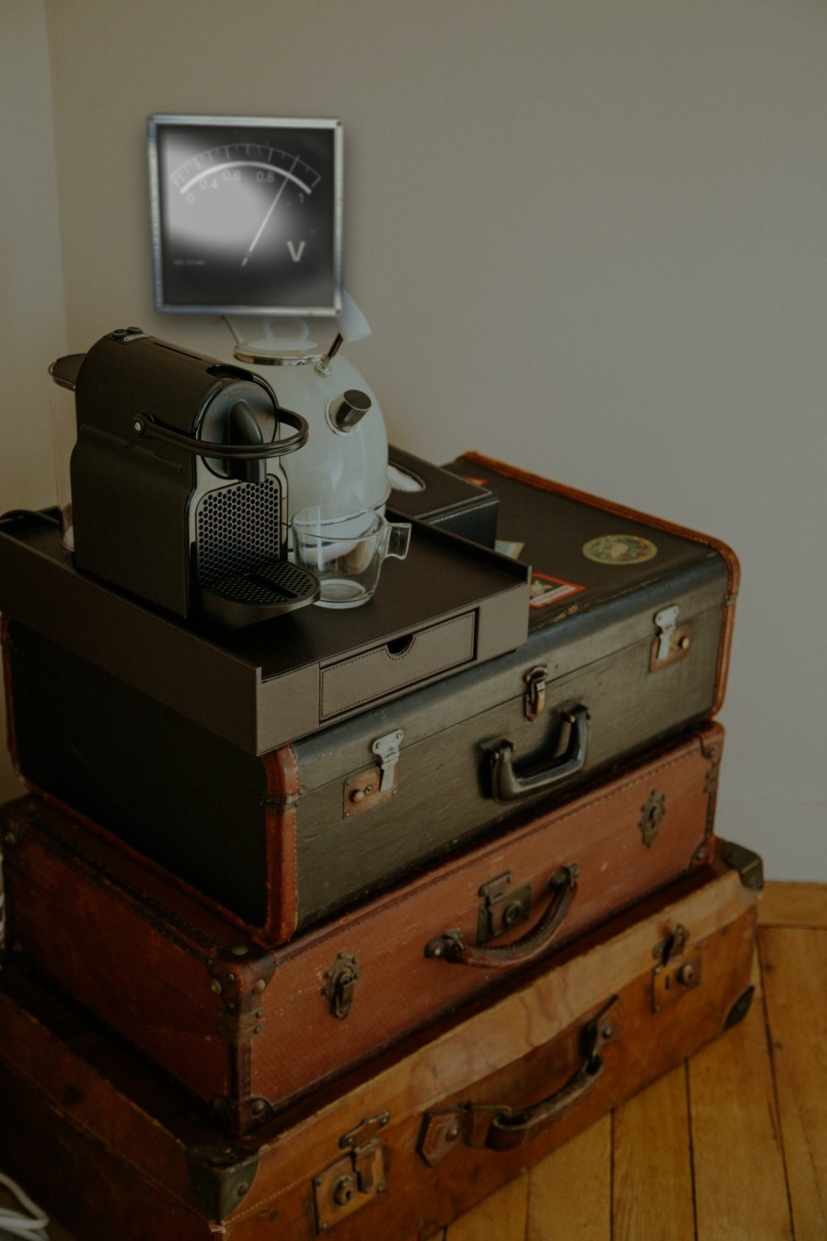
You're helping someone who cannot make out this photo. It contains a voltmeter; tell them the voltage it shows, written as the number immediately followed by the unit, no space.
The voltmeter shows 0.9V
